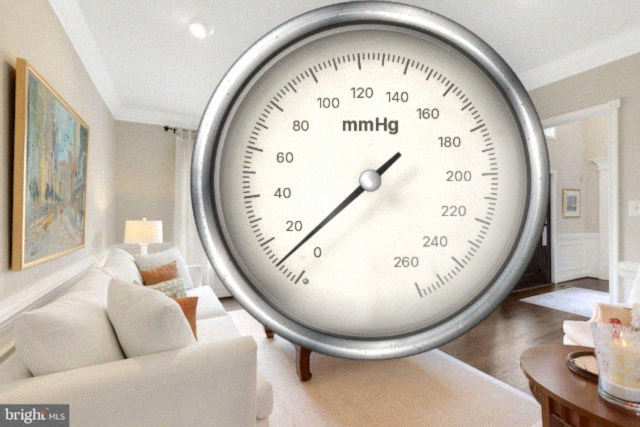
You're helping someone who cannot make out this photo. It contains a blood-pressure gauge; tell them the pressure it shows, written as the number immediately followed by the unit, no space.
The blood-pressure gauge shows 10mmHg
